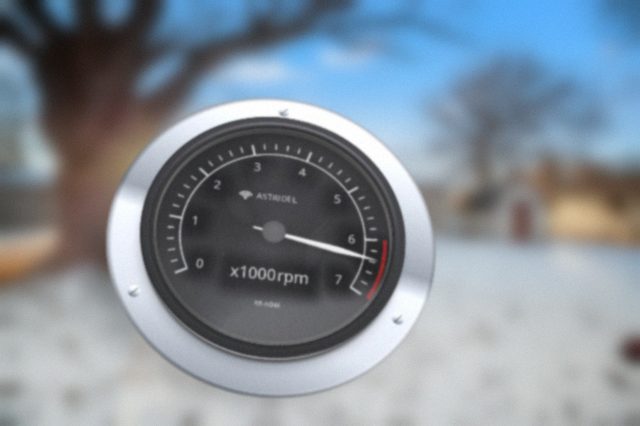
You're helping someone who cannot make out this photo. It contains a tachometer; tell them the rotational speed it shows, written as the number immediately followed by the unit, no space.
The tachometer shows 6400rpm
